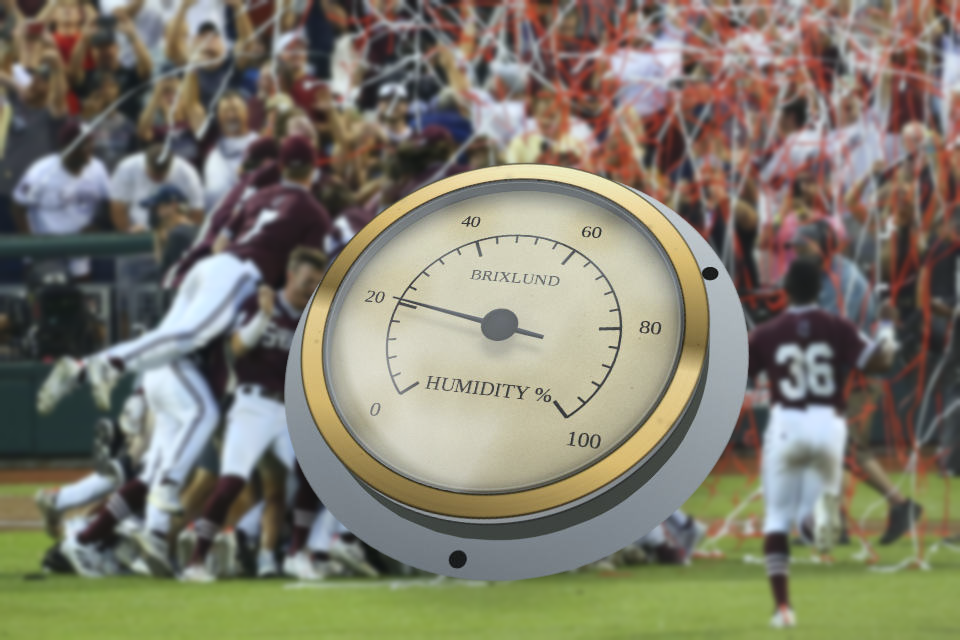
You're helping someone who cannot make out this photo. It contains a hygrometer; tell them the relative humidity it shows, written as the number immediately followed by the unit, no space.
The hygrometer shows 20%
